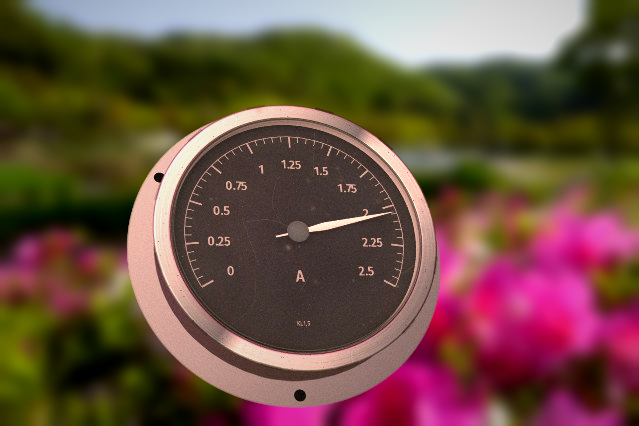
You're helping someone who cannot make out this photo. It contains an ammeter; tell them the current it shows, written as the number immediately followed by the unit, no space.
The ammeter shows 2.05A
